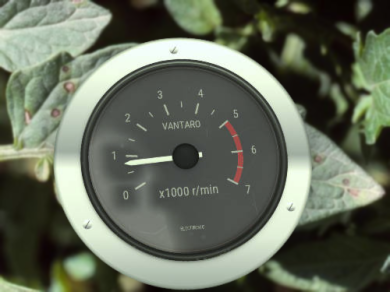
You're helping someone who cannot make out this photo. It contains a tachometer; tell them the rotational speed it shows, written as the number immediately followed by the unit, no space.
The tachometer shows 750rpm
